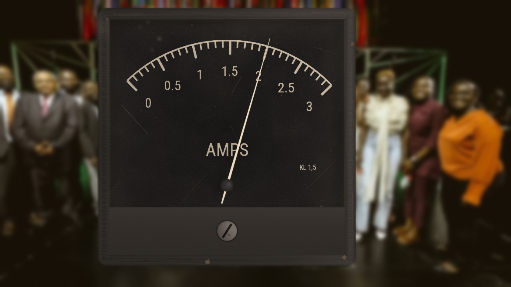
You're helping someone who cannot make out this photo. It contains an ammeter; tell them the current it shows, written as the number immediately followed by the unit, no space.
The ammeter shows 2A
